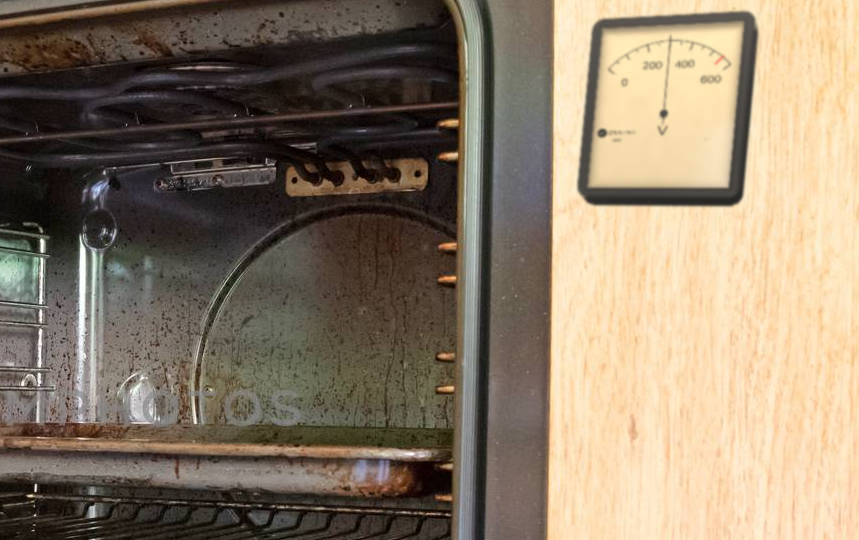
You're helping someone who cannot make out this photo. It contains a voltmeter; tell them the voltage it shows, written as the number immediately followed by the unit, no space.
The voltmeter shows 300V
